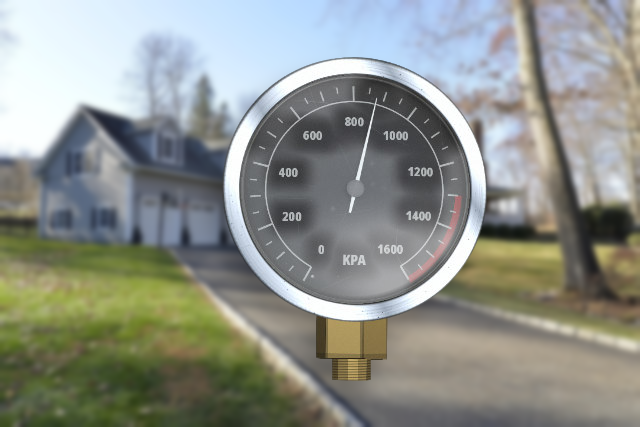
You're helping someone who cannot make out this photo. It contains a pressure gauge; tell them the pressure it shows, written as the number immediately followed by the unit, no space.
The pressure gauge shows 875kPa
